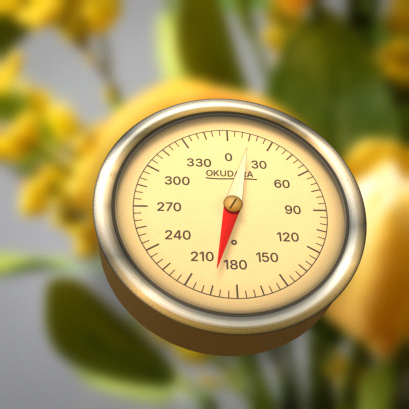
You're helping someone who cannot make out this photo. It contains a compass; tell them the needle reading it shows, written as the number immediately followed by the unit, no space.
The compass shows 195°
